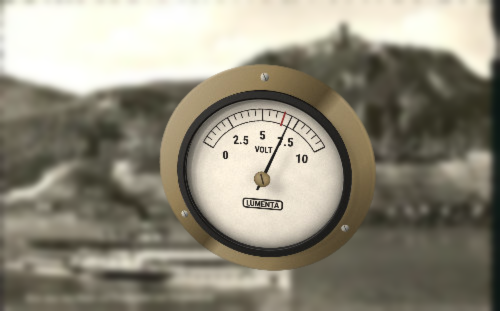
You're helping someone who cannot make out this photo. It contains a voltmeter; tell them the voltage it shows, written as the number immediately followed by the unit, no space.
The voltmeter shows 7V
